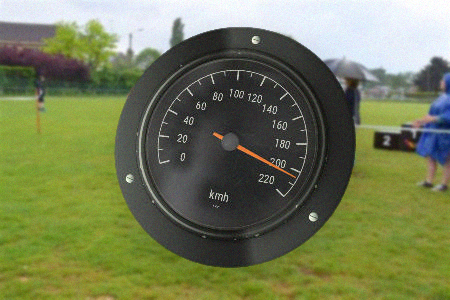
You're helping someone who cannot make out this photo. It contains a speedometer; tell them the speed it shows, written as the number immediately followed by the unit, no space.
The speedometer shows 205km/h
